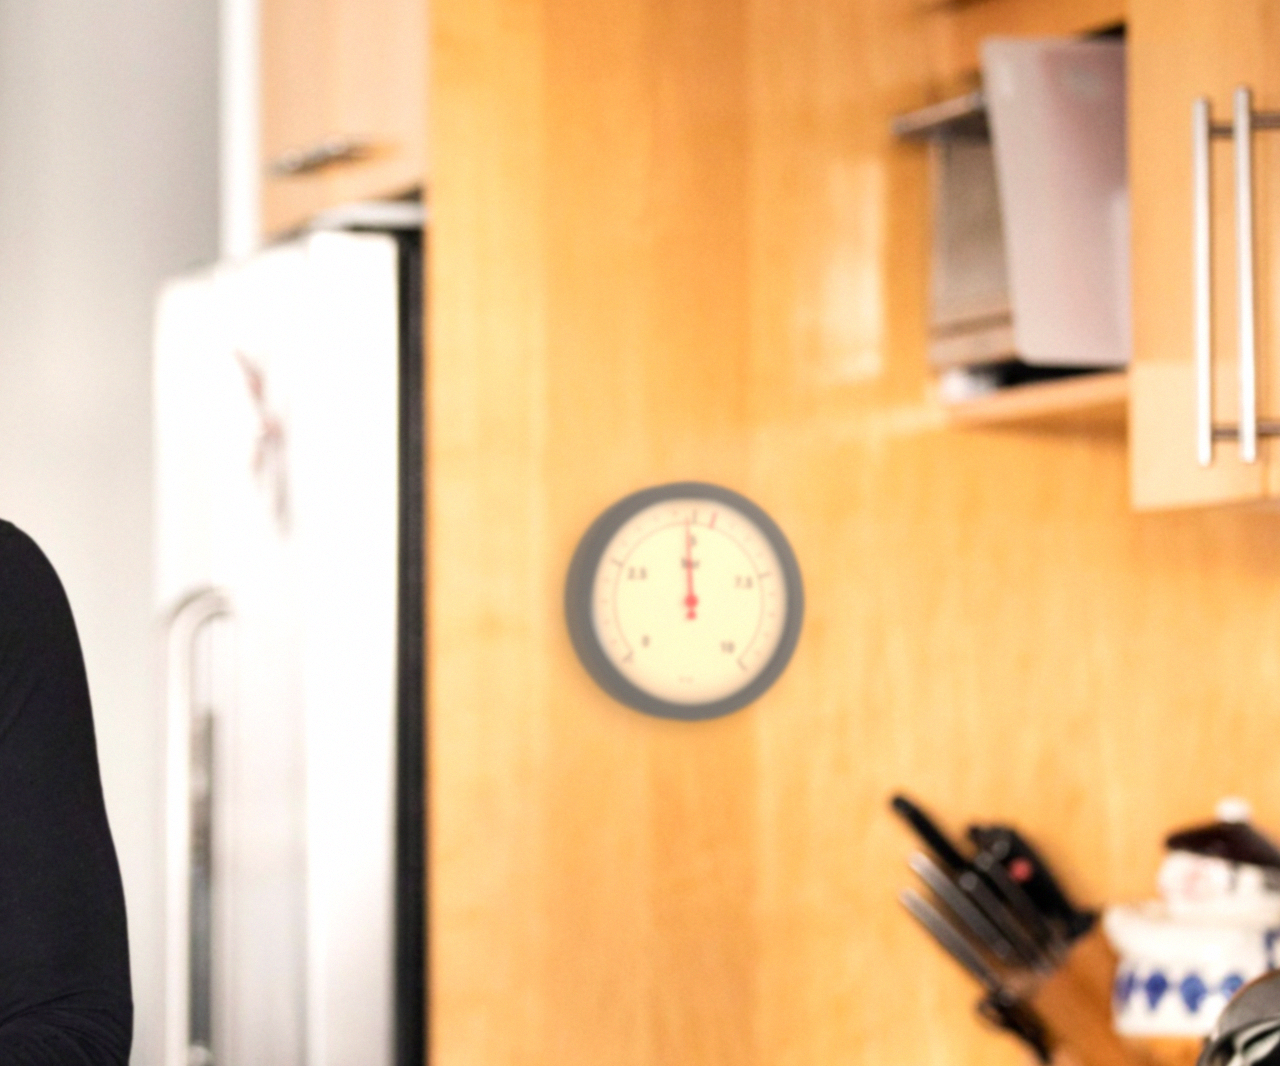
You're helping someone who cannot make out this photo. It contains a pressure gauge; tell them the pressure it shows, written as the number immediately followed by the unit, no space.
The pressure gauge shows 4.75bar
